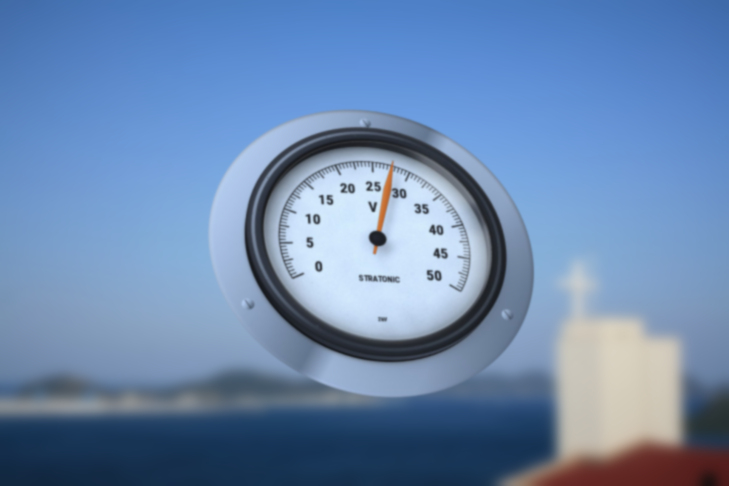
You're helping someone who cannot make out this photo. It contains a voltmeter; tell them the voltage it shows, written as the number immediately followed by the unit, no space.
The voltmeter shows 27.5V
